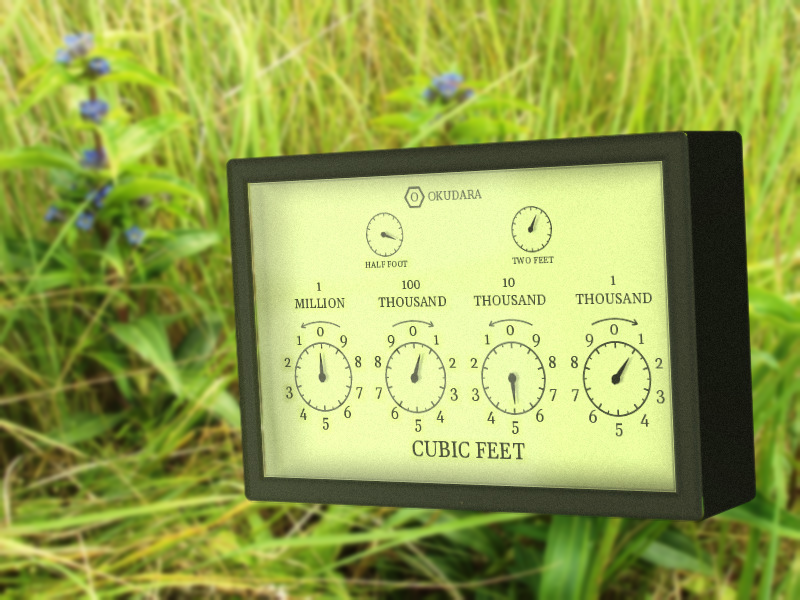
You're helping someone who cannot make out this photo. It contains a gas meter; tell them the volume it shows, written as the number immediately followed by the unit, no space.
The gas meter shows 5100ft³
